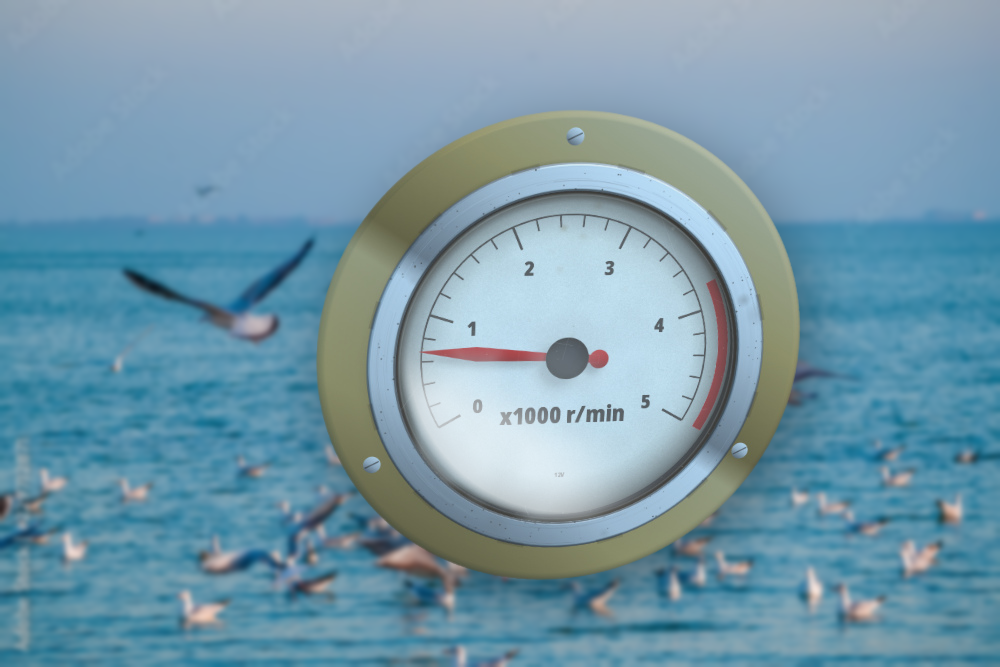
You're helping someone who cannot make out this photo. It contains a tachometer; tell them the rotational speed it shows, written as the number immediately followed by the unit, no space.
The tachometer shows 700rpm
